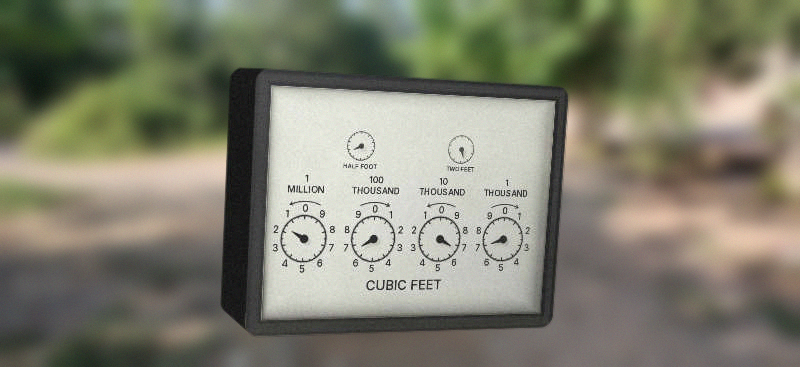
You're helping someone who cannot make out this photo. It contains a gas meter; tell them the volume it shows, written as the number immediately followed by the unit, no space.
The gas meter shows 166700ft³
